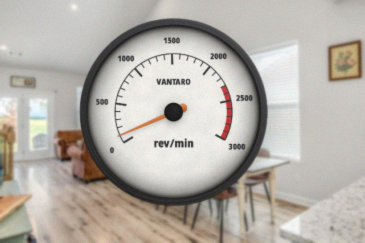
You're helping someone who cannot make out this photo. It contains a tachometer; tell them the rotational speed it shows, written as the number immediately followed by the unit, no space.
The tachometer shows 100rpm
